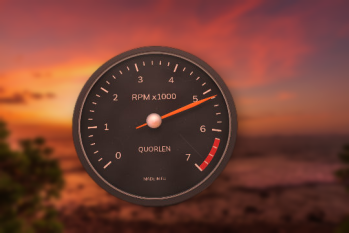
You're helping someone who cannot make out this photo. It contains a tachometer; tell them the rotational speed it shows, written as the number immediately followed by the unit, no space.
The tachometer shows 5200rpm
